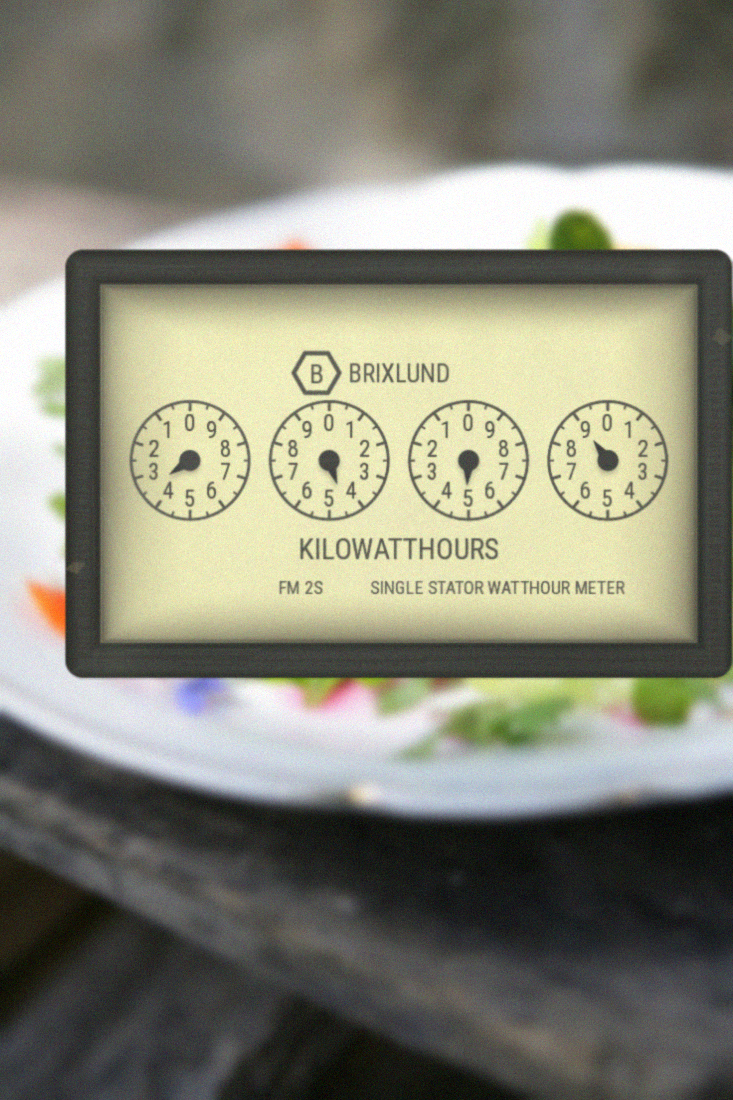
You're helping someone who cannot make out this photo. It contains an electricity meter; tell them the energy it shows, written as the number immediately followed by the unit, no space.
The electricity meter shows 3449kWh
